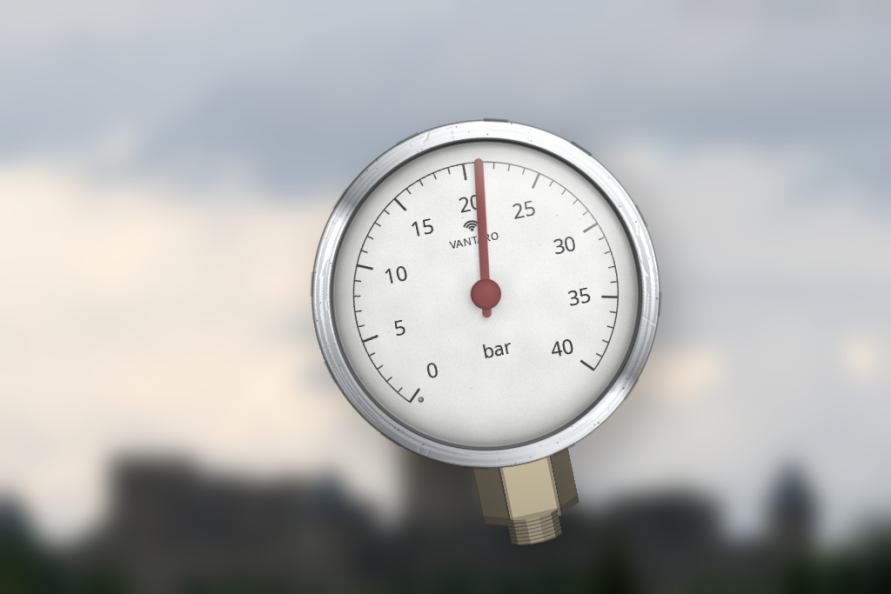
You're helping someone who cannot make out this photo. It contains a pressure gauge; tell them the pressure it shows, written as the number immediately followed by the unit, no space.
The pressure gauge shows 21bar
